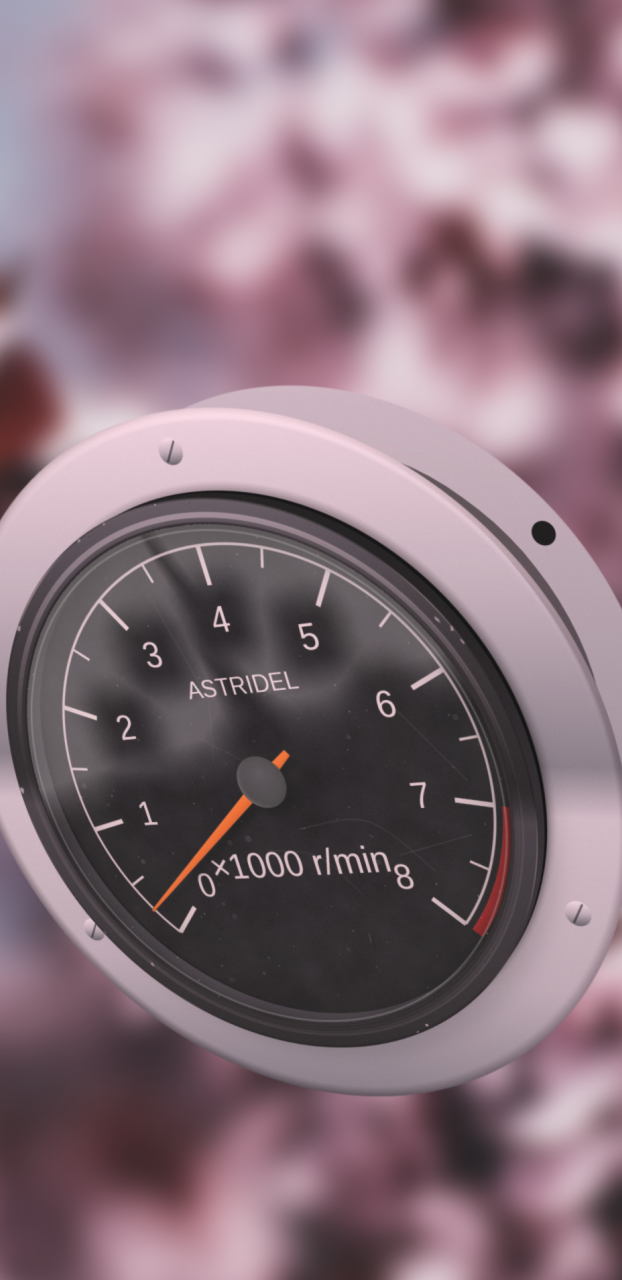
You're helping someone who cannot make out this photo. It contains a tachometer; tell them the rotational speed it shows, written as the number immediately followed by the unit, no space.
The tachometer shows 250rpm
